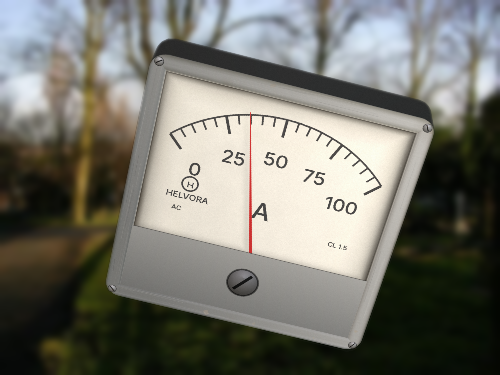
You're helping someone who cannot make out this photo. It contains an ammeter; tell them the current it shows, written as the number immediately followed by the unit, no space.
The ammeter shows 35A
